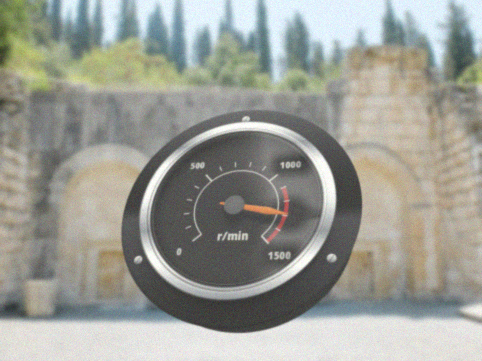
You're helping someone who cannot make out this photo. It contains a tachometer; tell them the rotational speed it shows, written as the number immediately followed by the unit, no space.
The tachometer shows 1300rpm
